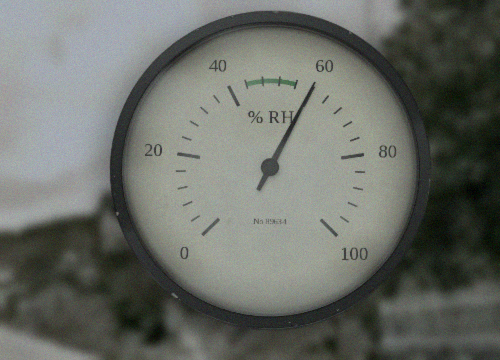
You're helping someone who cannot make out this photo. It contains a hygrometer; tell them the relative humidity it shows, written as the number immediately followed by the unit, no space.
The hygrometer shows 60%
